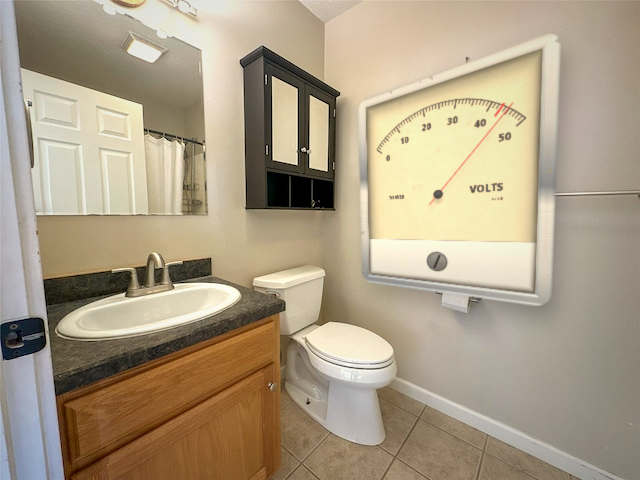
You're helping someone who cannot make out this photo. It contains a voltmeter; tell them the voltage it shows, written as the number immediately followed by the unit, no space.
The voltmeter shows 45V
